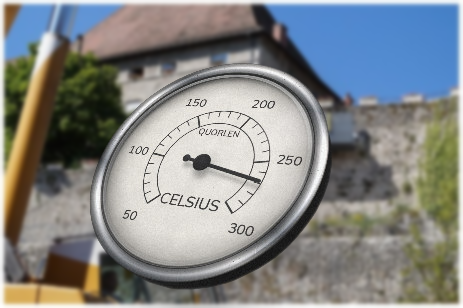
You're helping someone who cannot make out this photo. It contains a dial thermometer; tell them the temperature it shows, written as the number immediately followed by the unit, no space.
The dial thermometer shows 270°C
